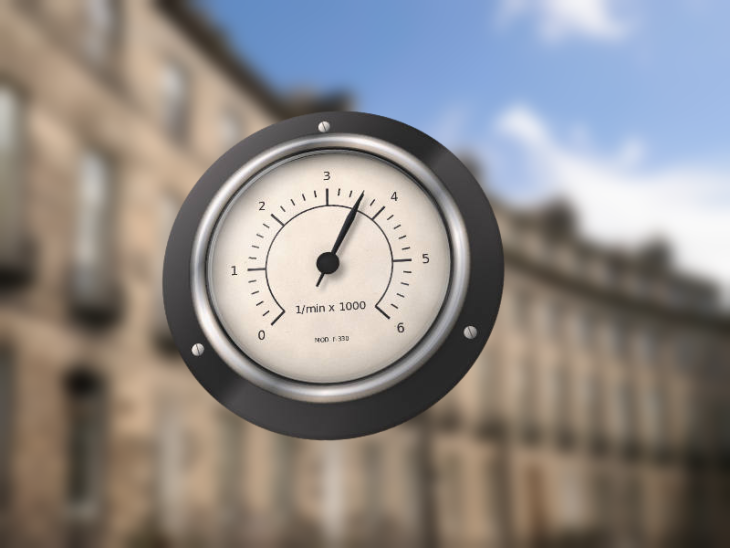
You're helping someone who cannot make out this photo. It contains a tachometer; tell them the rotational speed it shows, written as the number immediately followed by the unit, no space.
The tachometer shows 3600rpm
